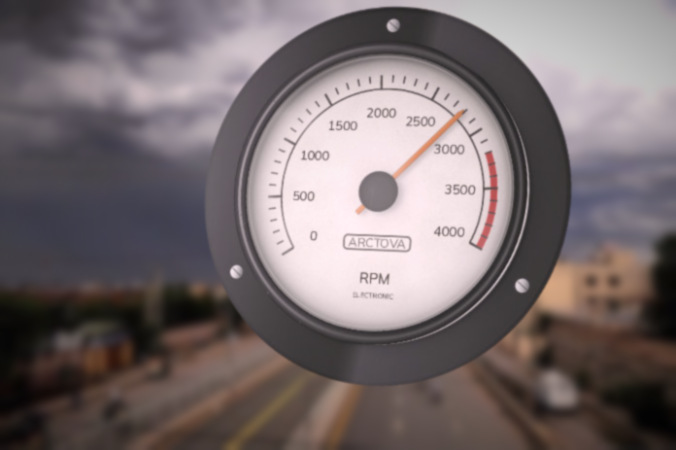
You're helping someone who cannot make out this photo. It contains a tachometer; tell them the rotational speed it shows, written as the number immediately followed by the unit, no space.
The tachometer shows 2800rpm
